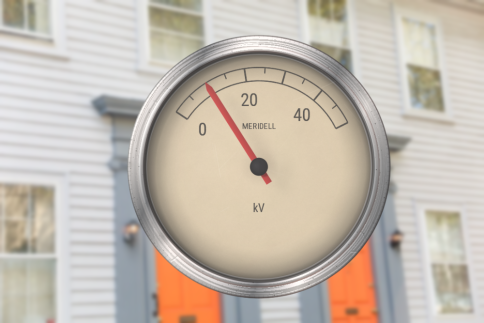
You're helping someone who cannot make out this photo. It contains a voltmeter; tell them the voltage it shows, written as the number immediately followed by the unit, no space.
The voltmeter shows 10kV
